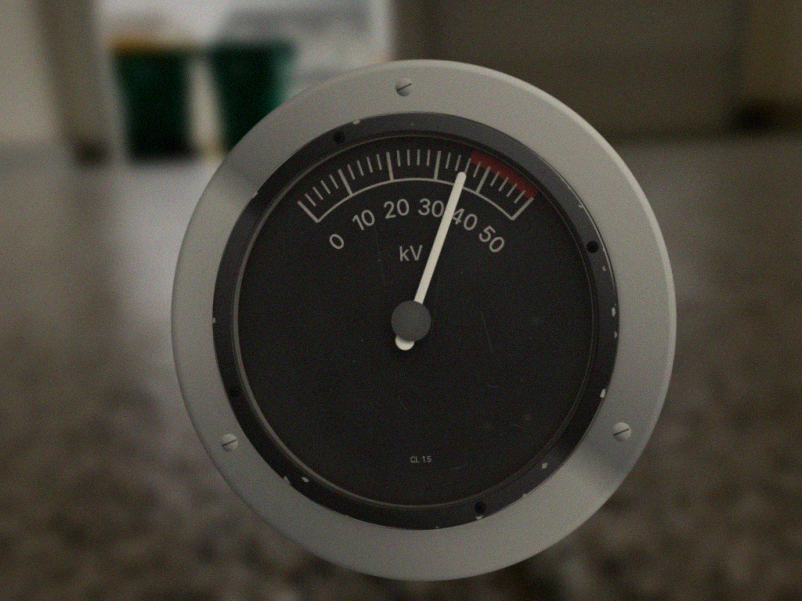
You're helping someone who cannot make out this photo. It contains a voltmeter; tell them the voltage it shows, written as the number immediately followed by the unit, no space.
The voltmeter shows 36kV
